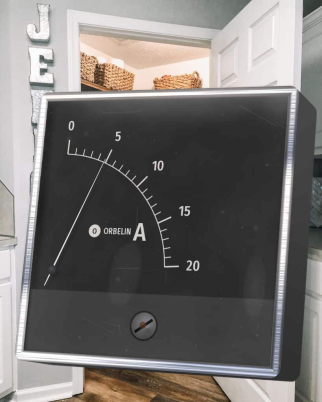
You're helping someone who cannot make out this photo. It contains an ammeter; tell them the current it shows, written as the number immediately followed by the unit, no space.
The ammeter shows 5A
